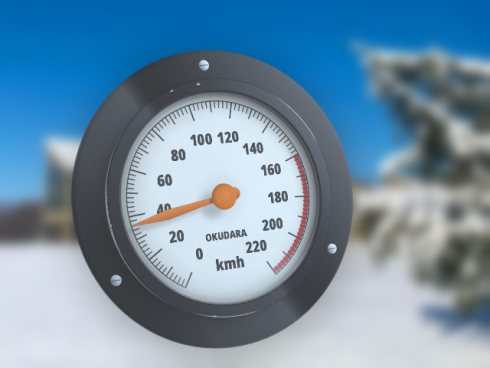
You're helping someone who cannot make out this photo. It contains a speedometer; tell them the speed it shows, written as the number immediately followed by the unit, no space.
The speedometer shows 36km/h
